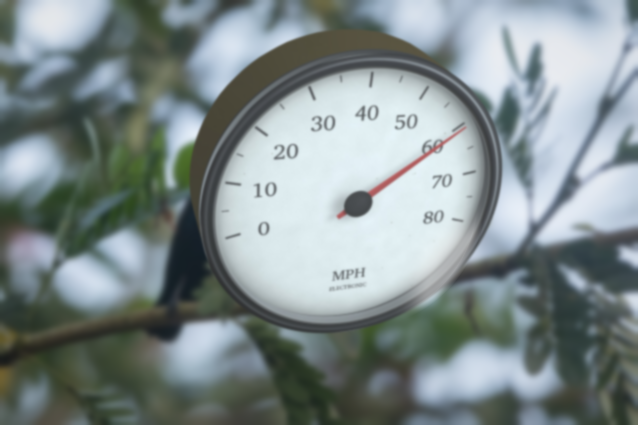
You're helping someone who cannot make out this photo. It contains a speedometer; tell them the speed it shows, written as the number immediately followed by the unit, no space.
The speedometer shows 60mph
